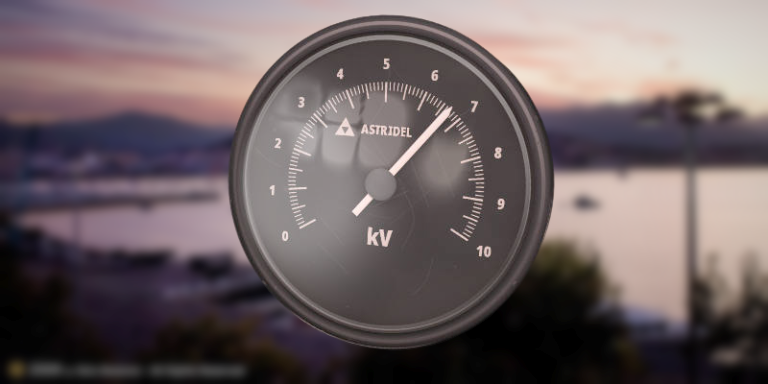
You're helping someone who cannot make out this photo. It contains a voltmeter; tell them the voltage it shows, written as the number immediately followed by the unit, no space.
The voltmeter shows 6.7kV
